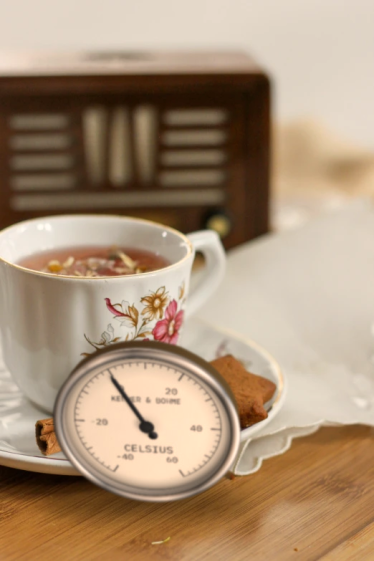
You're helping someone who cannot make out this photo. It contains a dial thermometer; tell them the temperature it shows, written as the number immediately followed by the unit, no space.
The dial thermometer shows 0°C
